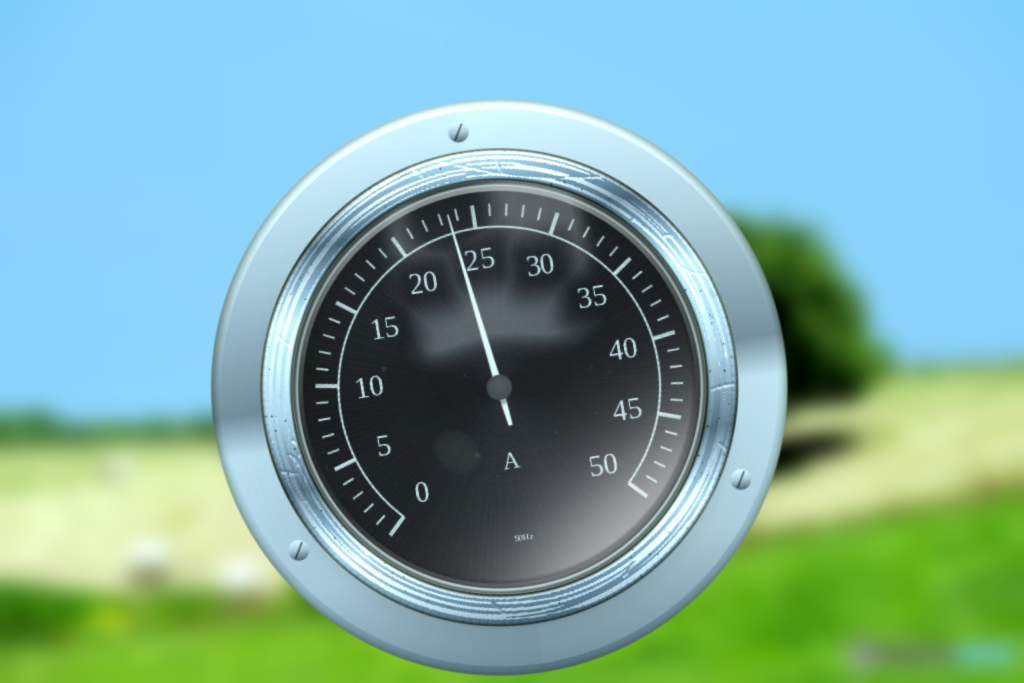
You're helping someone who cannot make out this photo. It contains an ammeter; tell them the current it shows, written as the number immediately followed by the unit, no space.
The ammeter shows 23.5A
